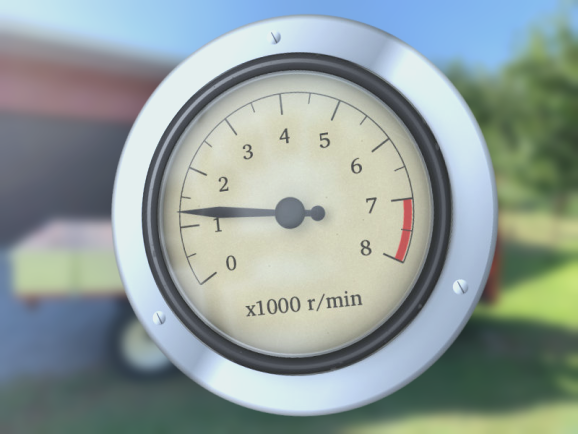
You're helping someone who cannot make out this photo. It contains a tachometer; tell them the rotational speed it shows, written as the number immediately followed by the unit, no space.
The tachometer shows 1250rpm
